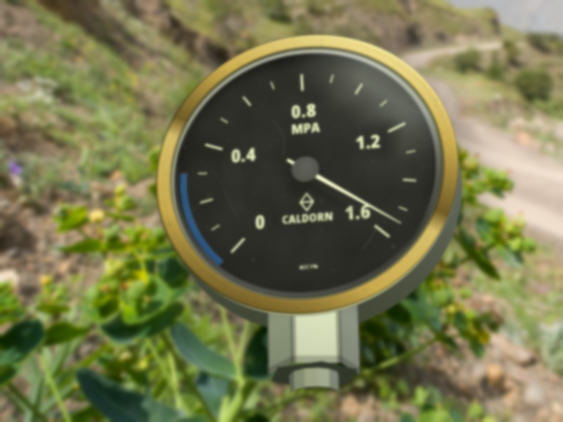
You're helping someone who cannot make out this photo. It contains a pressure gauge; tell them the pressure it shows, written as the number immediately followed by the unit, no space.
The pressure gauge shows 1.55MPa
